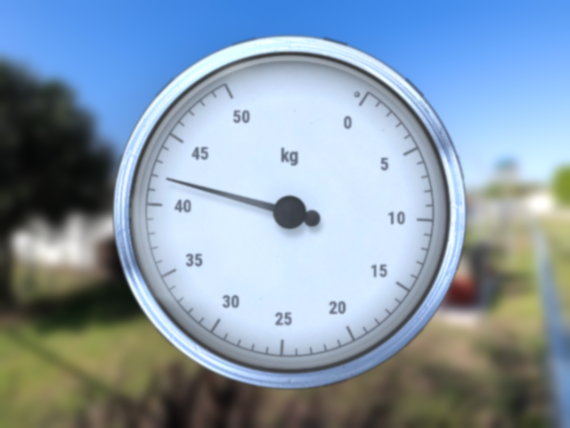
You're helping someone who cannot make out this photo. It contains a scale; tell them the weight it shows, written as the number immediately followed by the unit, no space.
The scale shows 42kg
